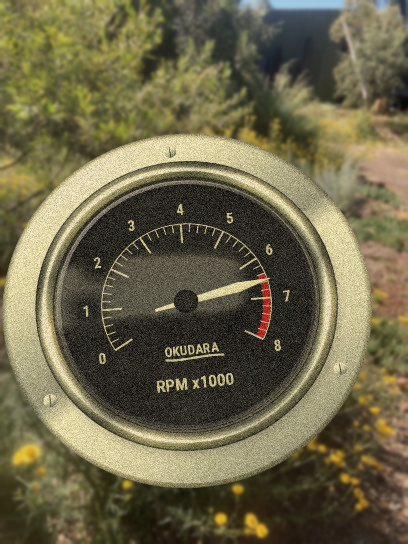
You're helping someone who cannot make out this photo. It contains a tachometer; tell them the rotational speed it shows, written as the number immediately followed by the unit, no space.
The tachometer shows 6600rpm
